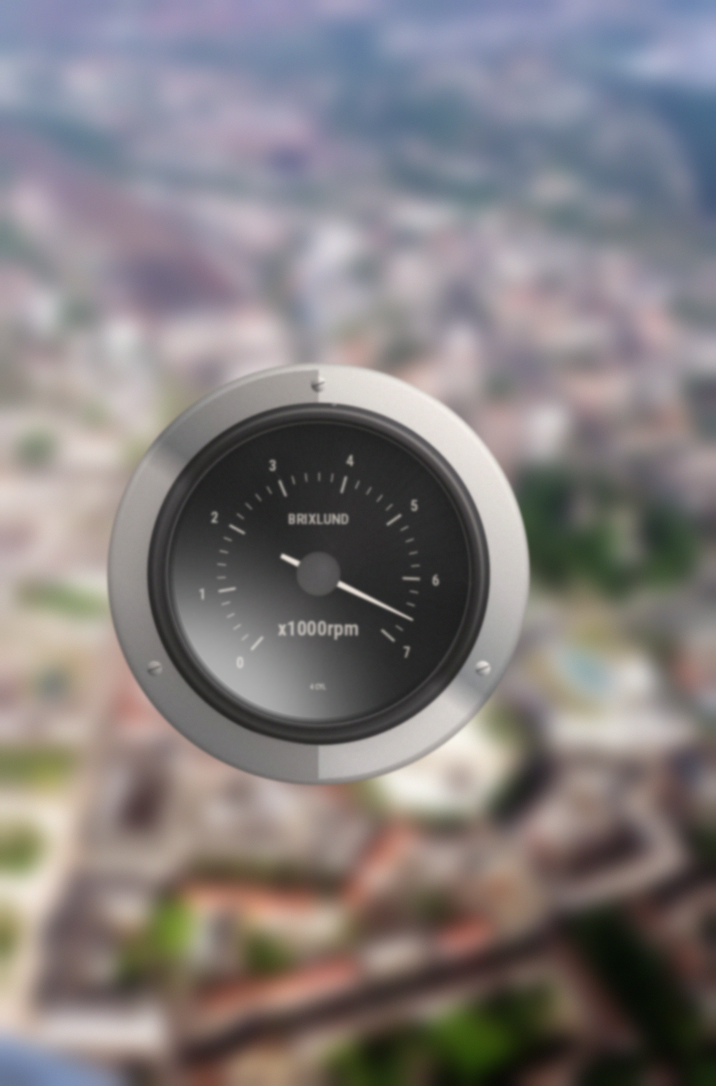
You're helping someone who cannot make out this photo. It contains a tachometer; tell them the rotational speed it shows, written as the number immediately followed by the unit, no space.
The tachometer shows 6600rpm
